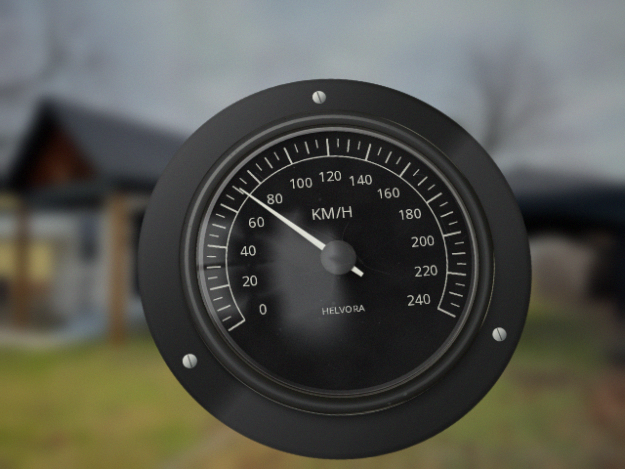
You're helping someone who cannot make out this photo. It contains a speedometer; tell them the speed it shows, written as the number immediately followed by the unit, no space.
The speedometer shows 70km/h
